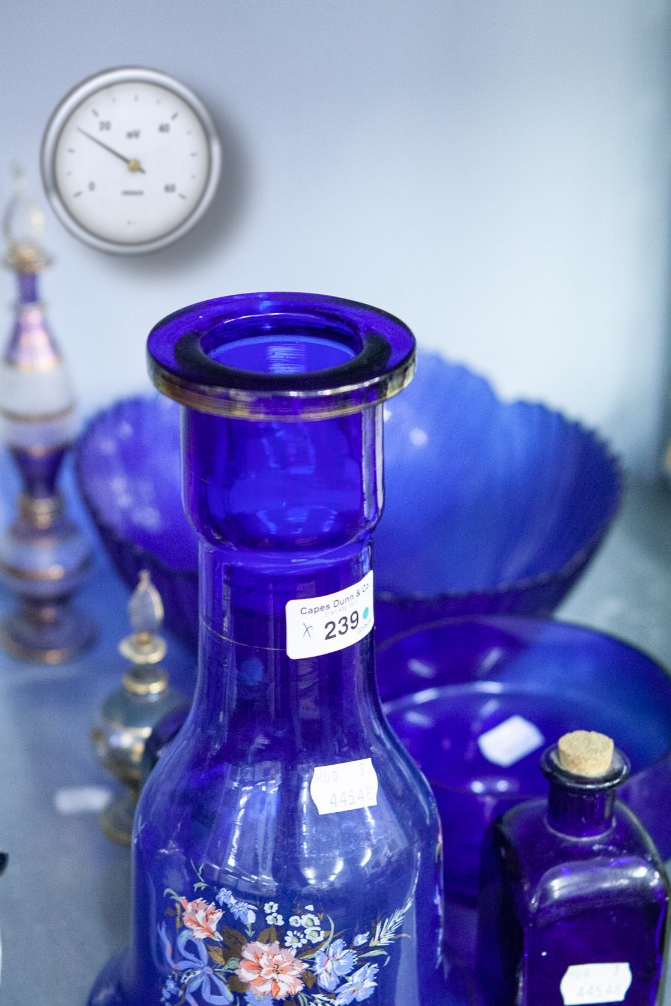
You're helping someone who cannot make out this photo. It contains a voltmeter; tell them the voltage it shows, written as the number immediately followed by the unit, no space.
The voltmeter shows 15mV
